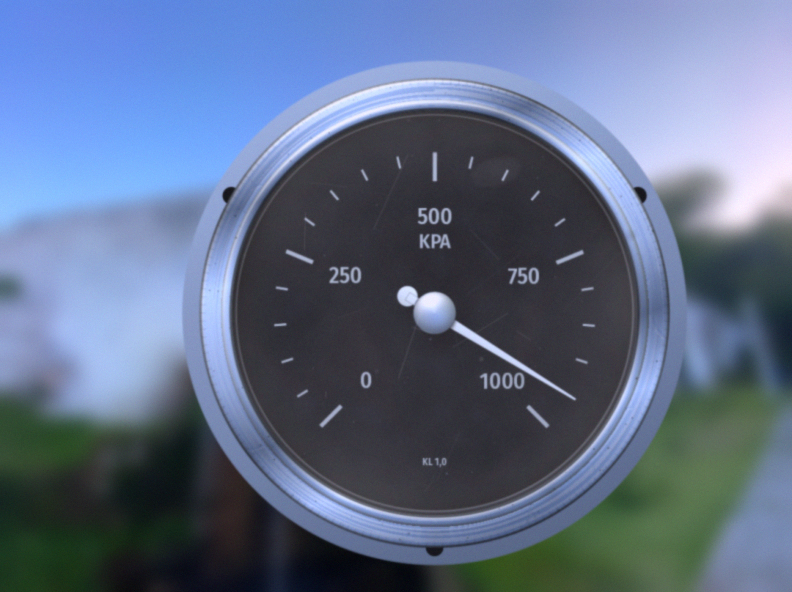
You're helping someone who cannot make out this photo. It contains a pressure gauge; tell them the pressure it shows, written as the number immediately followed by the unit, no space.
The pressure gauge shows 950kPa
